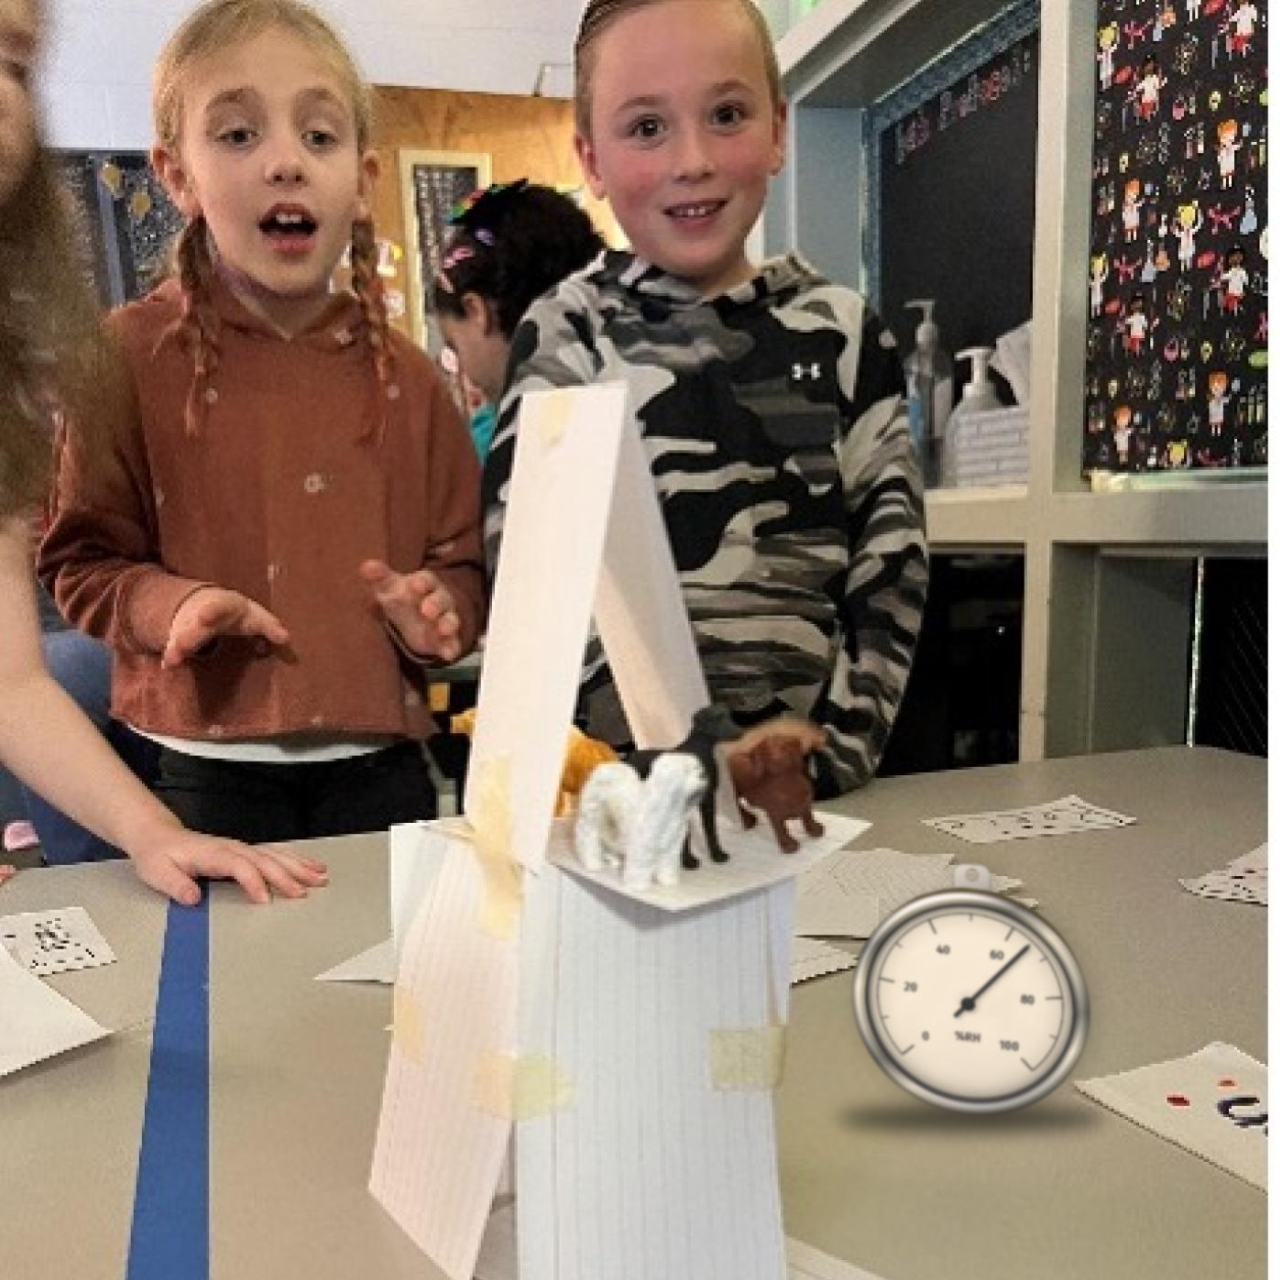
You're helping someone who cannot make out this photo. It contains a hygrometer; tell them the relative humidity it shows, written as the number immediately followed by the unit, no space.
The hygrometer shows 65%
